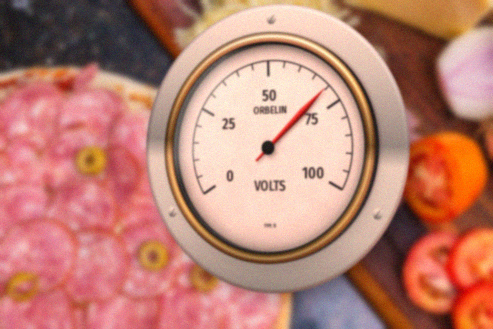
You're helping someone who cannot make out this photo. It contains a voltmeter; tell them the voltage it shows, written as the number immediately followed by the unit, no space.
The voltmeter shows 70V
